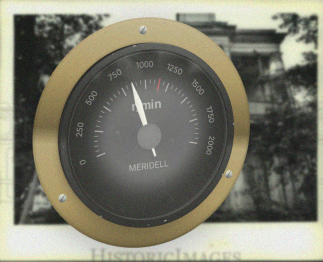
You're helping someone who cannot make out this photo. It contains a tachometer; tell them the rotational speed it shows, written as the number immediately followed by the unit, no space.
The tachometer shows 850rpm
